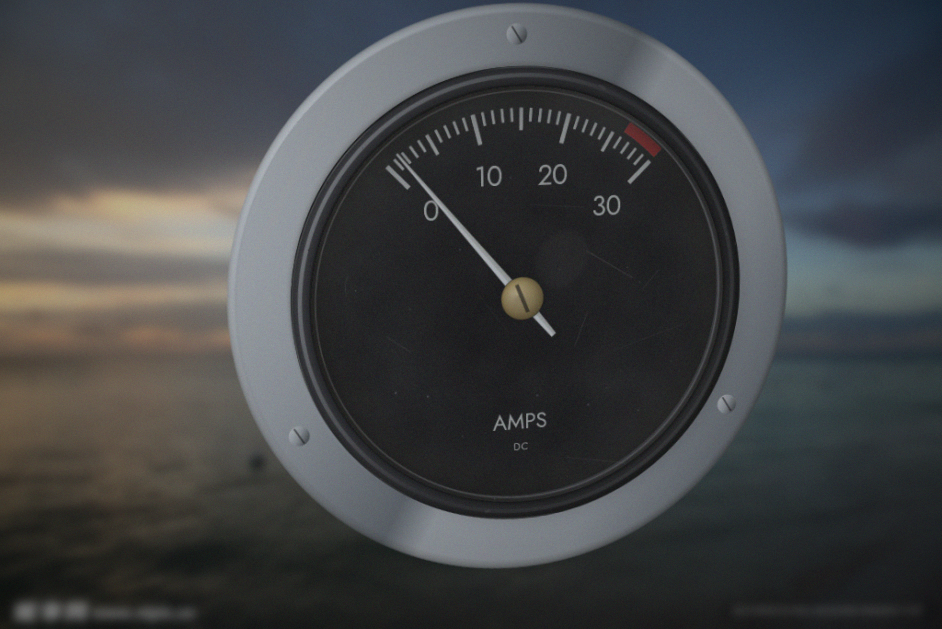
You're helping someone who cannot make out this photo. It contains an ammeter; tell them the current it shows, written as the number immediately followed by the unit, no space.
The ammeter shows 1.5A
